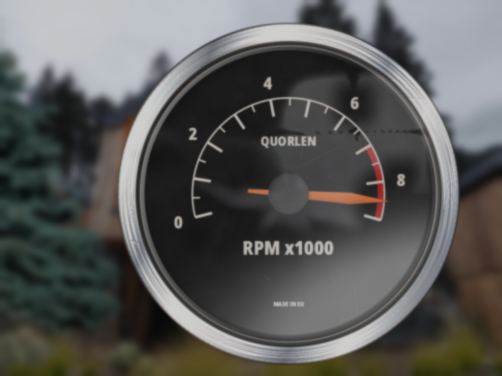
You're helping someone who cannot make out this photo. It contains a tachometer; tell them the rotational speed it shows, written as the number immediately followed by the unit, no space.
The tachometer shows 8500rpm
